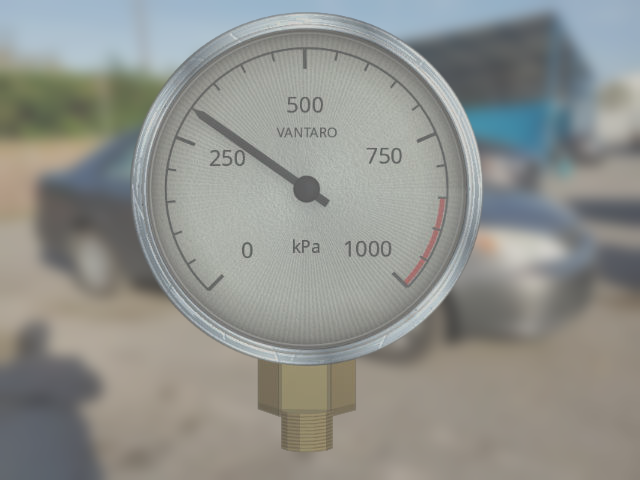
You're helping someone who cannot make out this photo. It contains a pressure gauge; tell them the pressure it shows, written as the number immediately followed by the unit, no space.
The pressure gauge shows 300kPa
